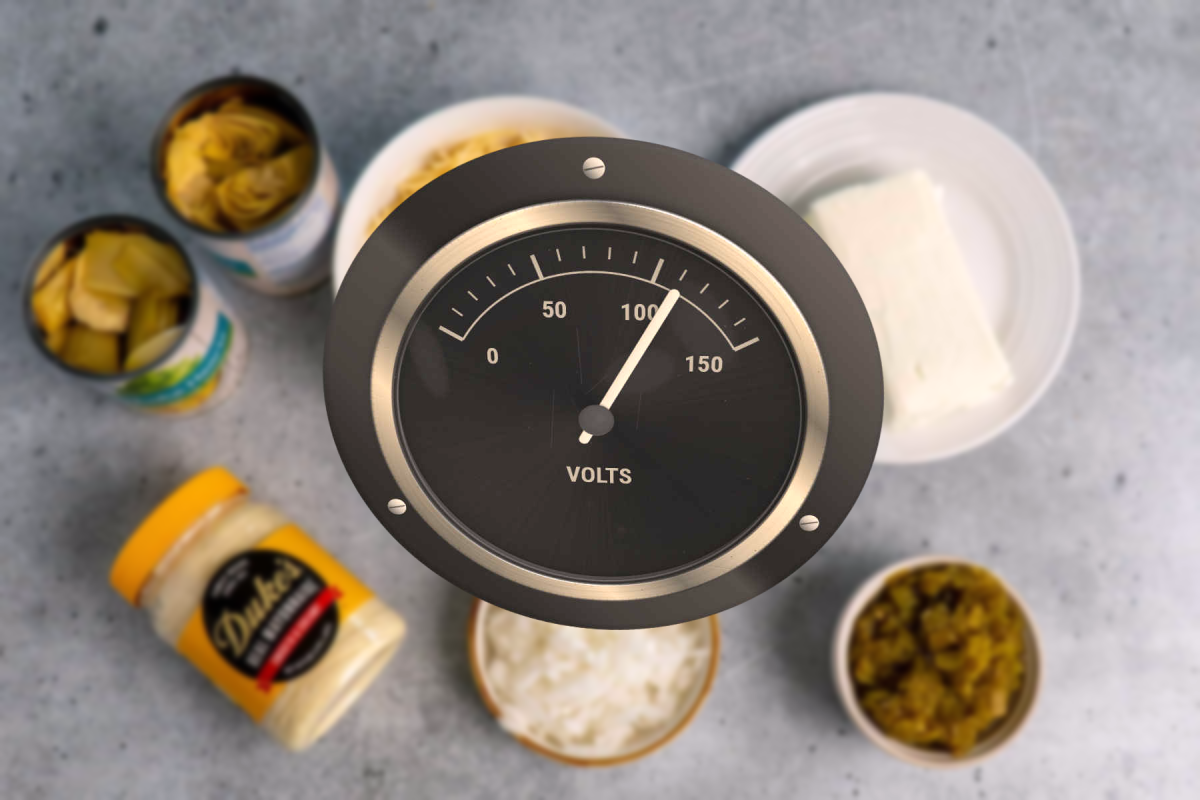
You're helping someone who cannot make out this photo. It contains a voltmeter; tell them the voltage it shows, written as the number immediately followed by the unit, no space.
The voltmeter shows 110V
